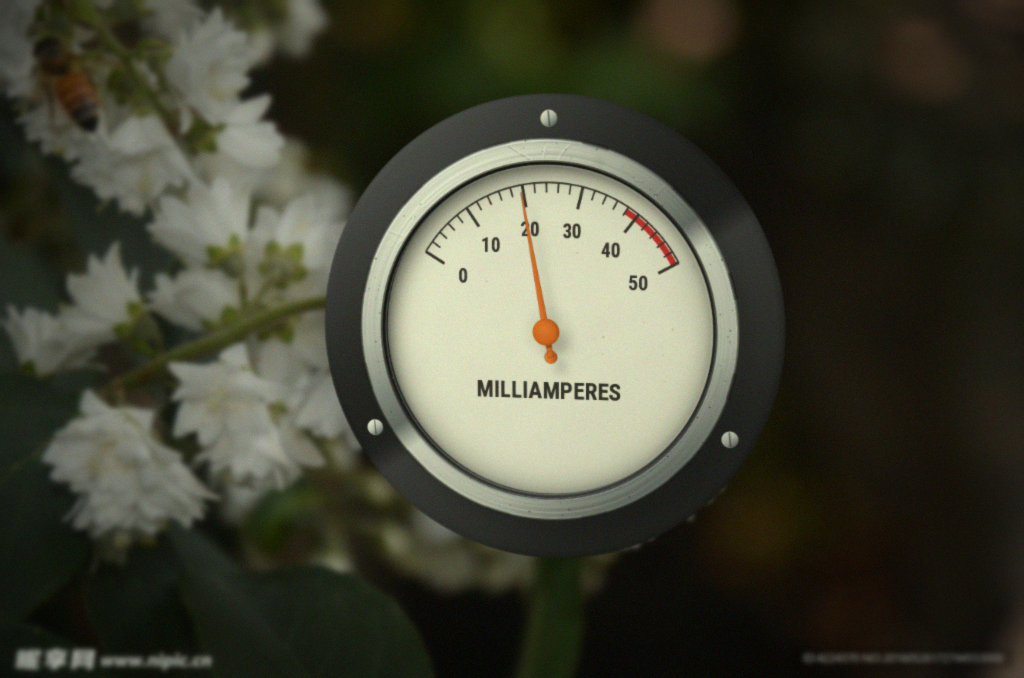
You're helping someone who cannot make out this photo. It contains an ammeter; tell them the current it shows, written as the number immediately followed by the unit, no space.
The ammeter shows 20mA
